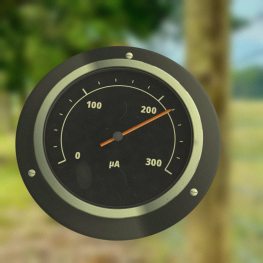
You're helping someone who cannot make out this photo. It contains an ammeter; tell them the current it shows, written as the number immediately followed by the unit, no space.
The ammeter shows 220µA
